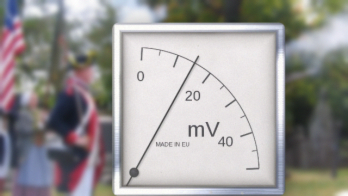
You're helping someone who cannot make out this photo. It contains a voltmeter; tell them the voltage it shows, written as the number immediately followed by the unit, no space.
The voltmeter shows 15mV
